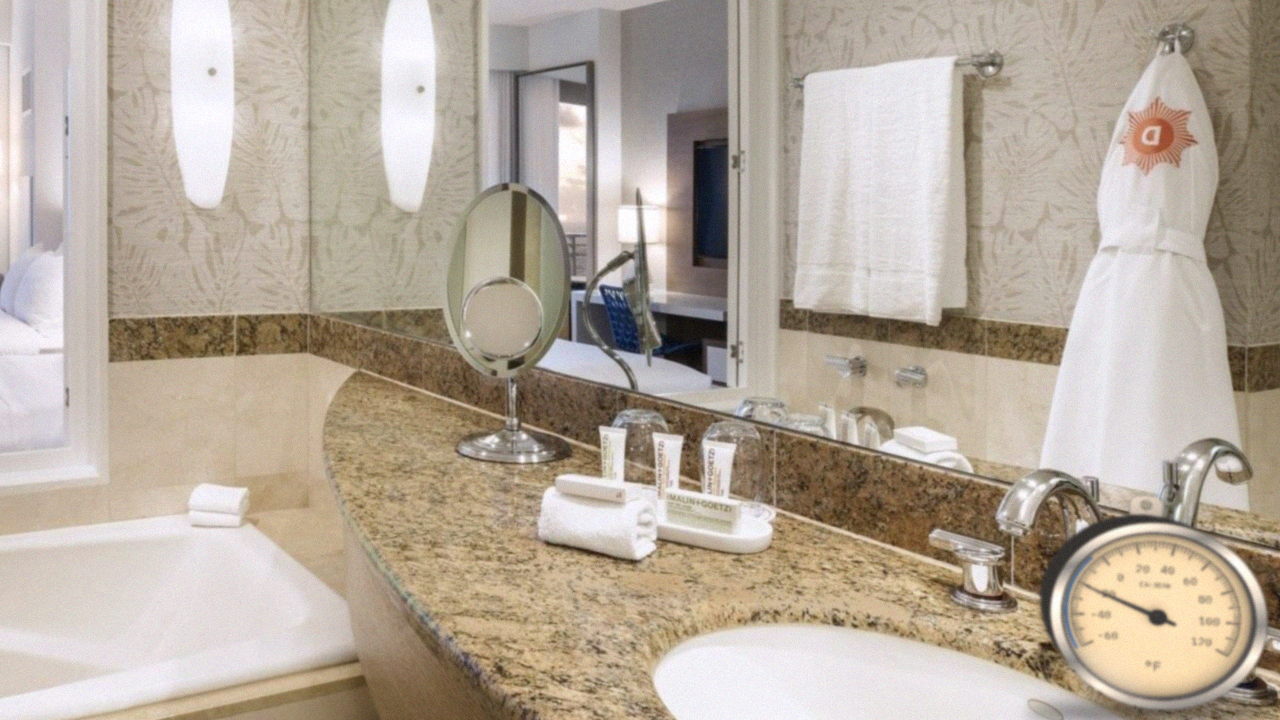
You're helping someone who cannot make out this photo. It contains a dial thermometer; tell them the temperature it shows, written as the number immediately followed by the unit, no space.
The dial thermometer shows -20°F
